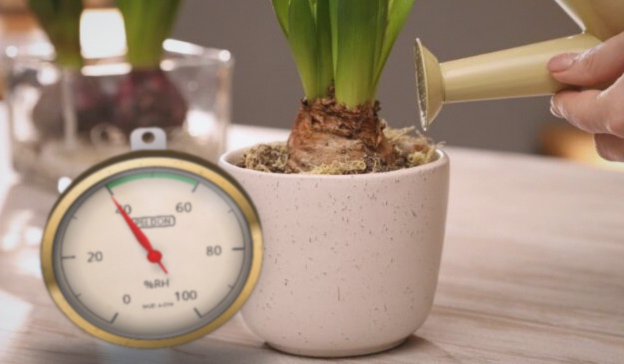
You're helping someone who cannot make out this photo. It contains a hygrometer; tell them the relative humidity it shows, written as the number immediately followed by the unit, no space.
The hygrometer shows 40%
